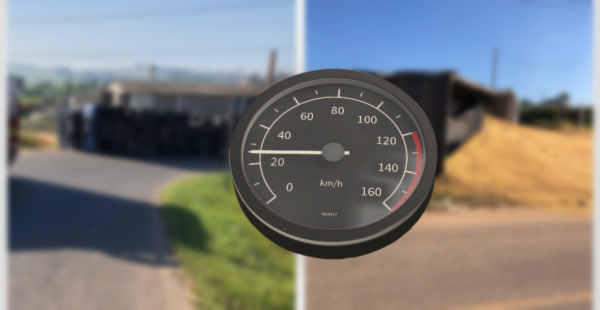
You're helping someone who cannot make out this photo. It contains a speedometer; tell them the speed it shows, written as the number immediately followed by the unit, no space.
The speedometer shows 25km/h
